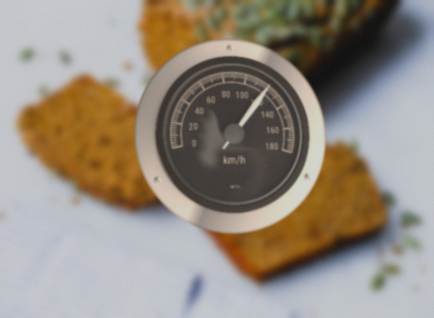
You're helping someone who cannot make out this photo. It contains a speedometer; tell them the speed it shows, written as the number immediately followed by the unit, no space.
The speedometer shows 120km/h
